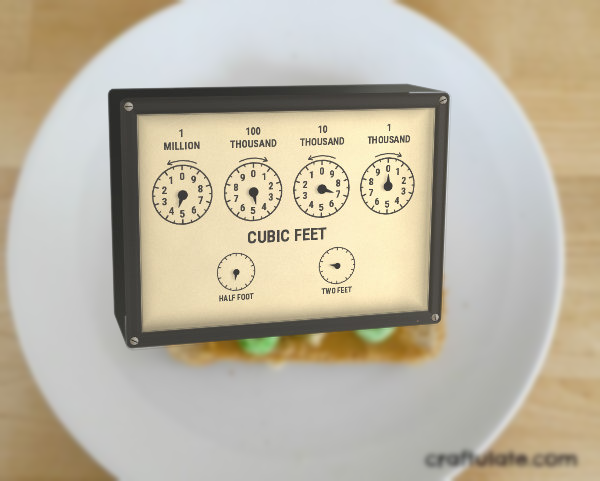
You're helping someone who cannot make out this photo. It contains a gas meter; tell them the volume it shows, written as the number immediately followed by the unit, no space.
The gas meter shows 447000ft³
